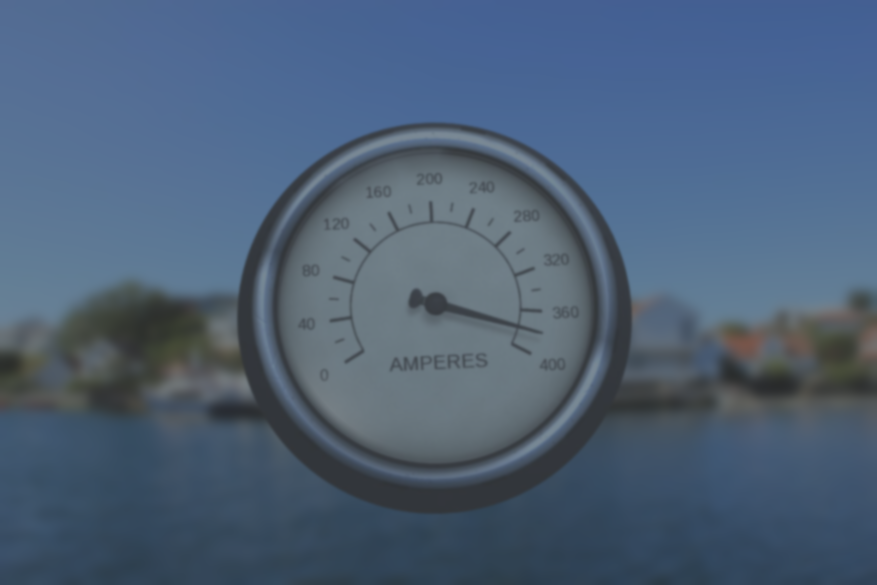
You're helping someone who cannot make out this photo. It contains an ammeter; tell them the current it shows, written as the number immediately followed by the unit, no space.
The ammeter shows 380A
